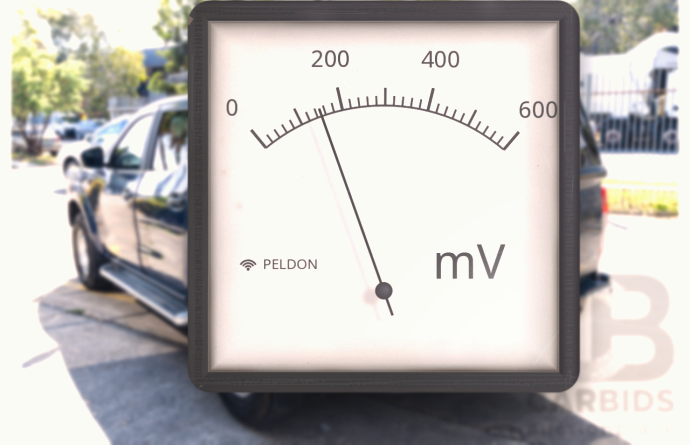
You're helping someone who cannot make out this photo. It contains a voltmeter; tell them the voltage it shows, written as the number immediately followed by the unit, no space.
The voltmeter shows 150mV
